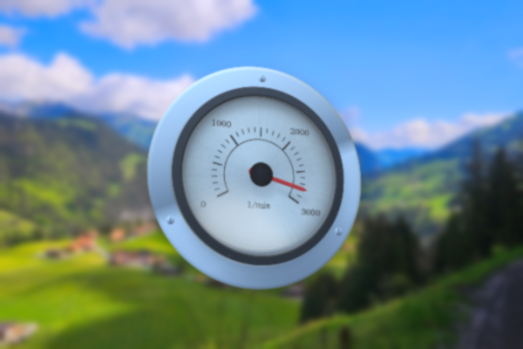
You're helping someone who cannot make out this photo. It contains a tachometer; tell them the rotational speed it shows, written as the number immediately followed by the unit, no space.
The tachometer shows 2800rpm
